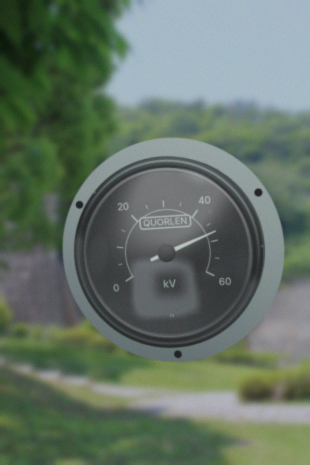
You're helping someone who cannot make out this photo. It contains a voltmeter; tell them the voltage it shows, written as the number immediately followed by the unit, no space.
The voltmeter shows 47.5kV
